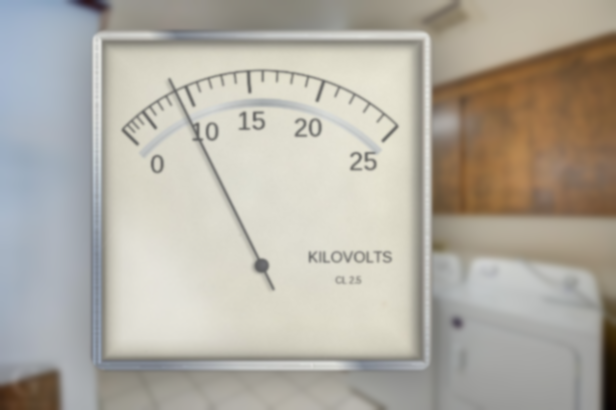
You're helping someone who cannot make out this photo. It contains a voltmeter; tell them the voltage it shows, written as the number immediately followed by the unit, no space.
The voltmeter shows 9kV
